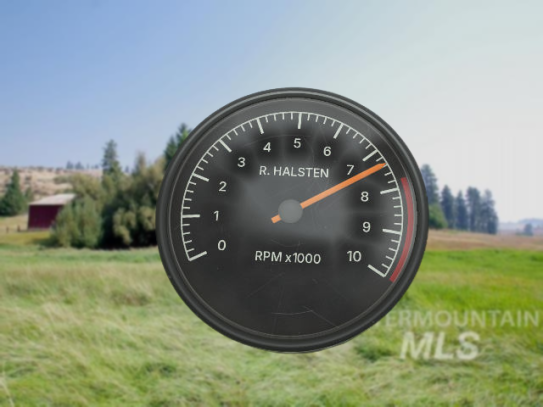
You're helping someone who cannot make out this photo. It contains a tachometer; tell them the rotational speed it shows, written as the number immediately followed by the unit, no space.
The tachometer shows 7400rpm
